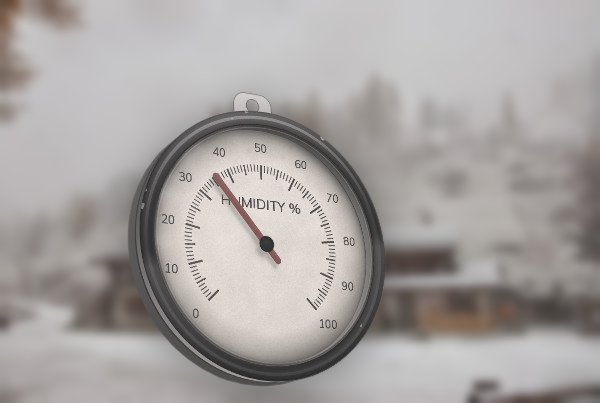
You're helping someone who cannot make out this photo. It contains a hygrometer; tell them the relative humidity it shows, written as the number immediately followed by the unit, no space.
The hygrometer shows 35%
